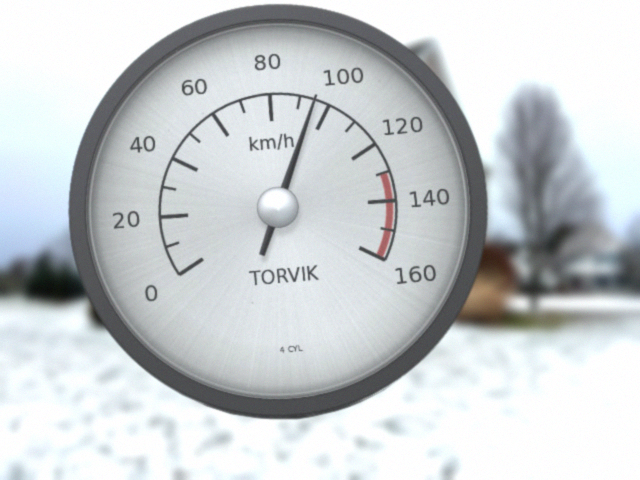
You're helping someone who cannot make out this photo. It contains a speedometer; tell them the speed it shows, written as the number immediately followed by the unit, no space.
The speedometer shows 95km/h
